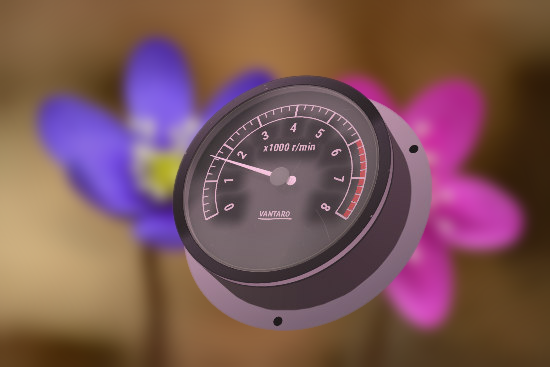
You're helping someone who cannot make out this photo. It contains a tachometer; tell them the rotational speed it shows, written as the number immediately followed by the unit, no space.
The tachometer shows 1600rpm
